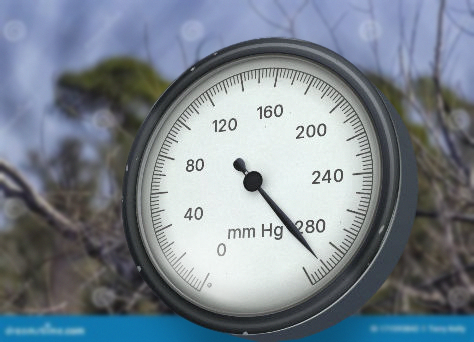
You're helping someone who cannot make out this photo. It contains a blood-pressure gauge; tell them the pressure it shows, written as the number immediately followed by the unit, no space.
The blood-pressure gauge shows 290mmHg
